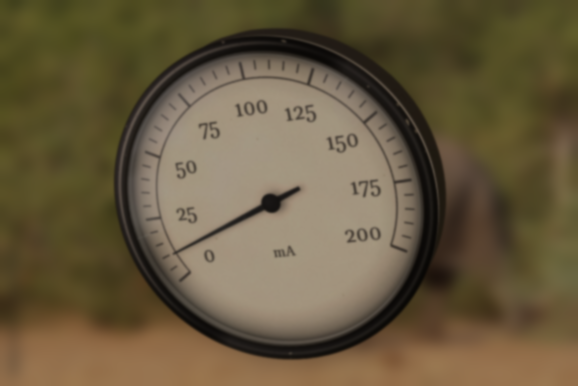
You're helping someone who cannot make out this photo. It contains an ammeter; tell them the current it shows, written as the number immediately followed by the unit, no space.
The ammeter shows 10mA
